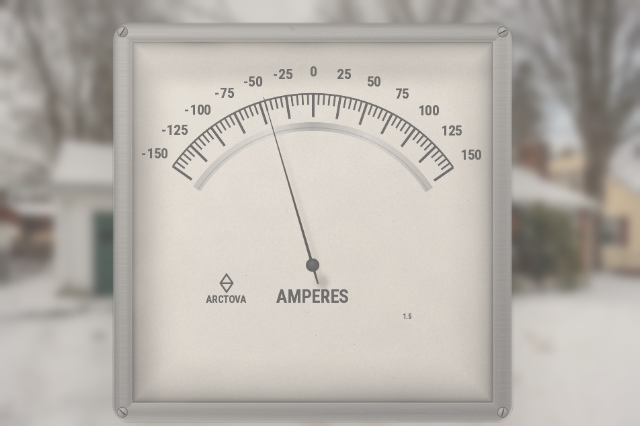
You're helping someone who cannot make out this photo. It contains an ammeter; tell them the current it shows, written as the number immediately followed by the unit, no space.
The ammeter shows -45A
